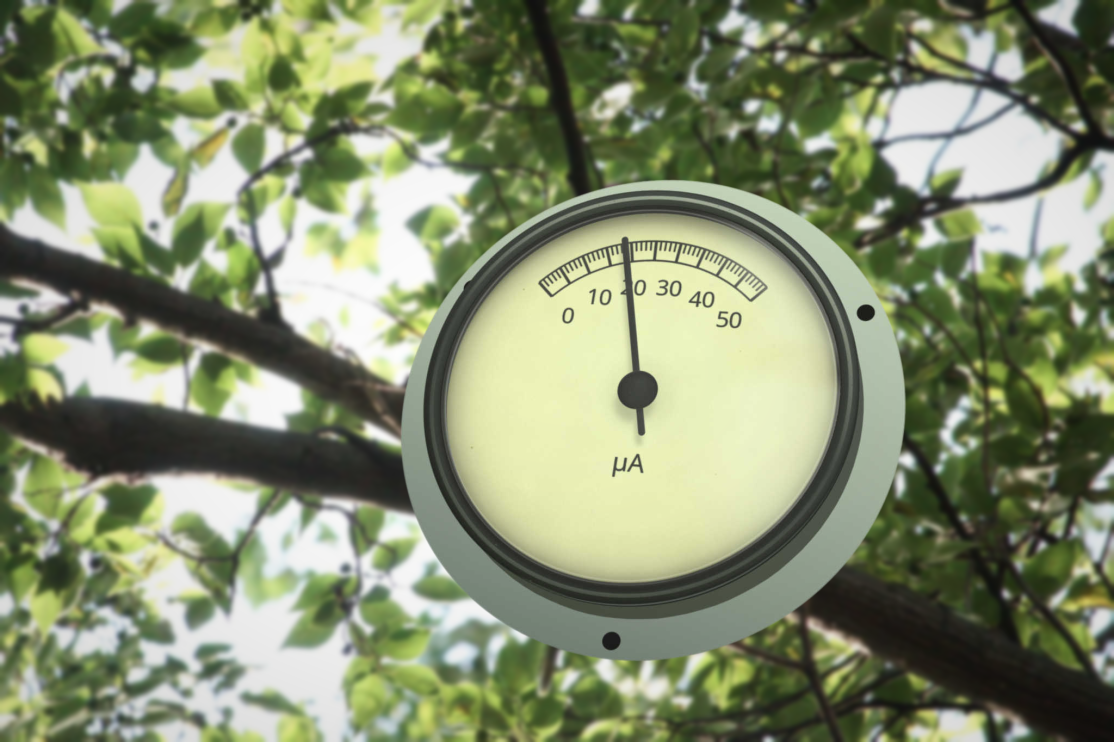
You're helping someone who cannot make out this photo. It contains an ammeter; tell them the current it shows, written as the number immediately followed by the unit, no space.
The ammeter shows 19µA
